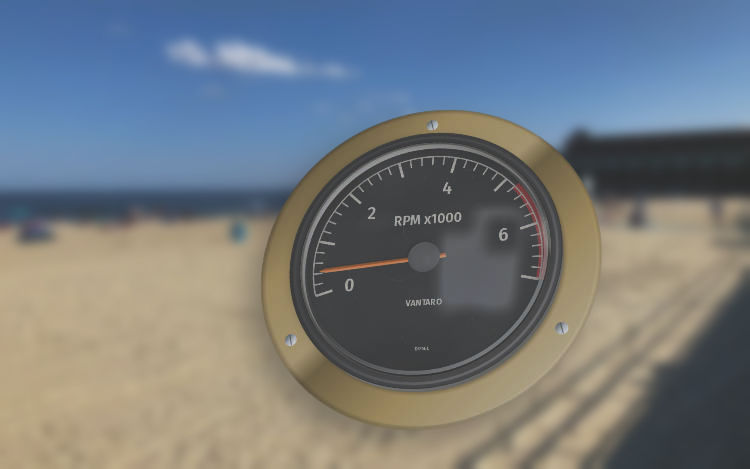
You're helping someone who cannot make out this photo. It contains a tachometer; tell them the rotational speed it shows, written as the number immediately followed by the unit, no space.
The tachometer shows 400rpm
